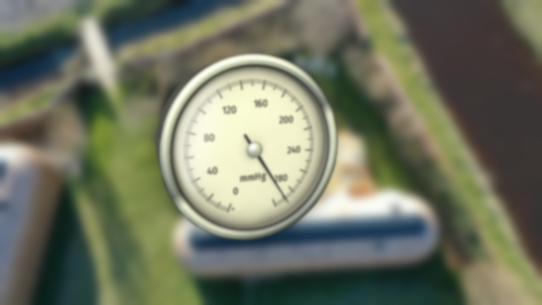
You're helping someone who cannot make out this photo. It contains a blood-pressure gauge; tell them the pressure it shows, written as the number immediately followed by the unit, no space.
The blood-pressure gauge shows 290mmHg
